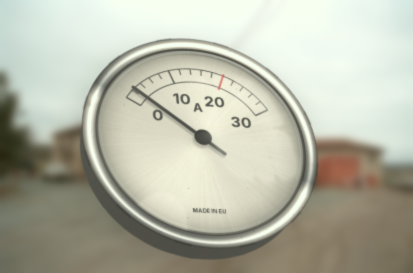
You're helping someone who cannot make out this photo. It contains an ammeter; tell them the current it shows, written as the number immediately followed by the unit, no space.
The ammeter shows 2A
